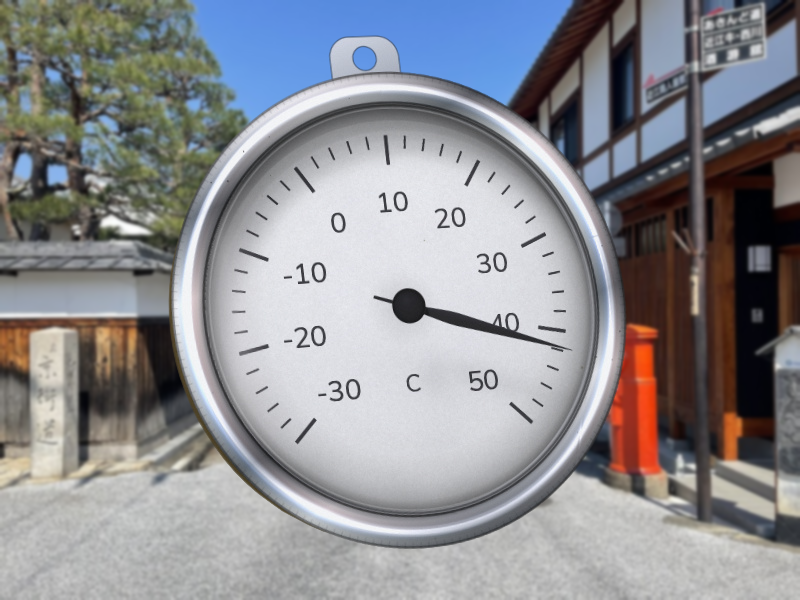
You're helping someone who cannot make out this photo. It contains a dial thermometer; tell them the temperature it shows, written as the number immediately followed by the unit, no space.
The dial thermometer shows 42°C
